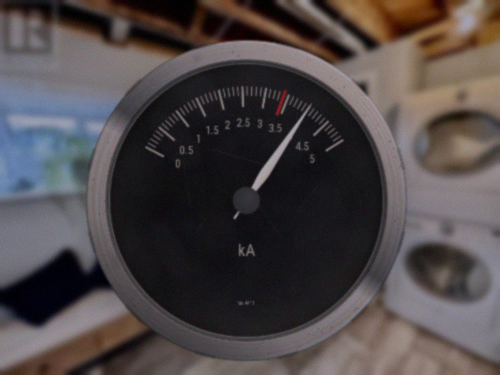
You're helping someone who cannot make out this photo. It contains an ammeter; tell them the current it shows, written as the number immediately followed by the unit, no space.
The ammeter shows 4kA
